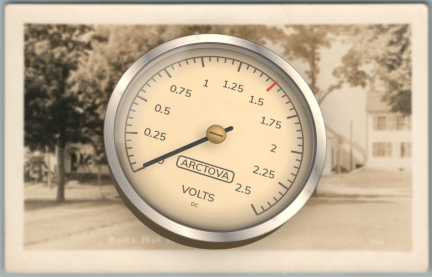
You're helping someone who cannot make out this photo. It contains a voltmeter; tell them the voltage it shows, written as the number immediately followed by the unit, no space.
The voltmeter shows 0V
